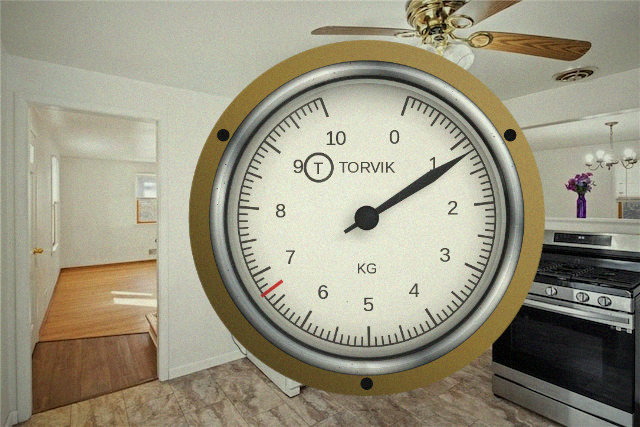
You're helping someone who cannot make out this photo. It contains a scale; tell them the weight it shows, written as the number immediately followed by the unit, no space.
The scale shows 1.2kg
